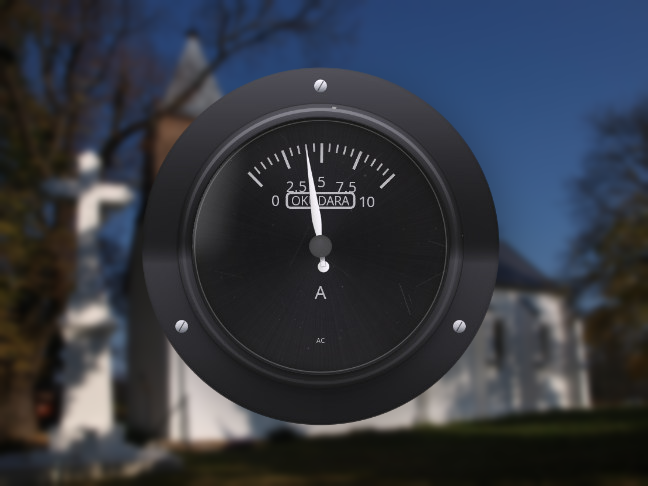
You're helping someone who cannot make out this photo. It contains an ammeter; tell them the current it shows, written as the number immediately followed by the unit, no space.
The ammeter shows 4A
